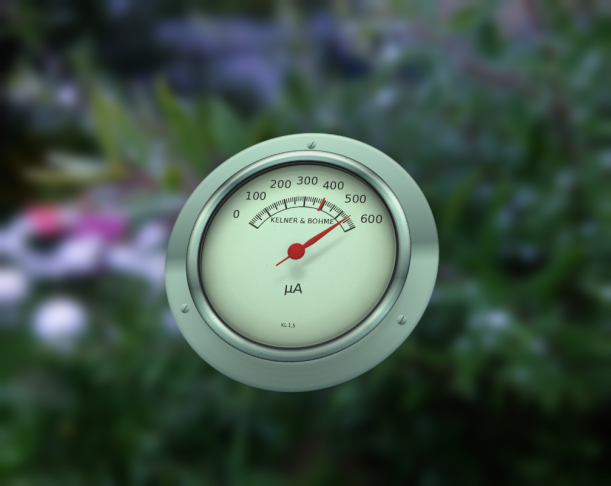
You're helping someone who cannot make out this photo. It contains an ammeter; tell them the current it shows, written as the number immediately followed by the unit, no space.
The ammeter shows 550µA
